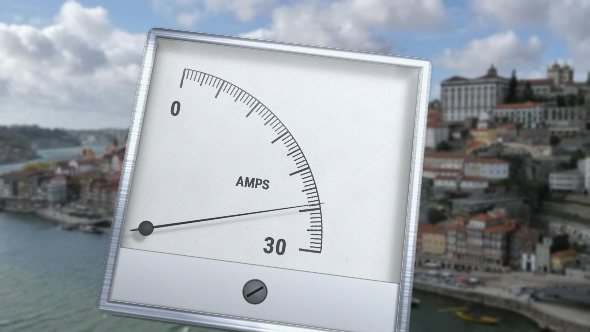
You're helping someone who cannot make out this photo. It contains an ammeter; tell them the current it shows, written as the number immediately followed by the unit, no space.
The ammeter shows 24.5A
